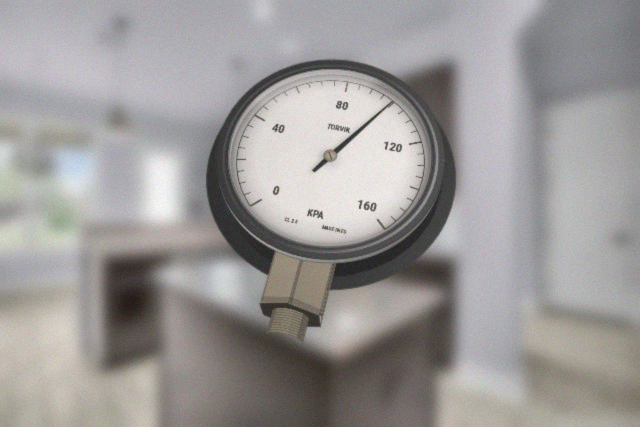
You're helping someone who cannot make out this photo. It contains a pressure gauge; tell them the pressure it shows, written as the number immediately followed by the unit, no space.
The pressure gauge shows 100kPa
